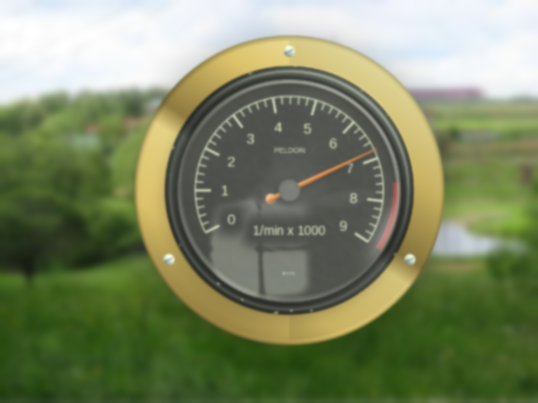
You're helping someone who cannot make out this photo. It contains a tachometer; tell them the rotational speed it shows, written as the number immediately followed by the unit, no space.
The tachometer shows 6800rpm
